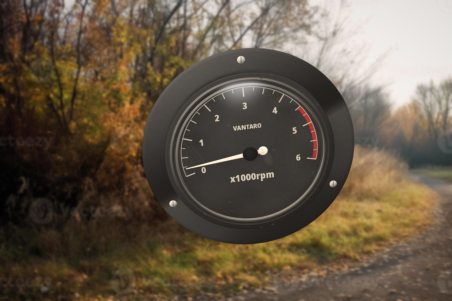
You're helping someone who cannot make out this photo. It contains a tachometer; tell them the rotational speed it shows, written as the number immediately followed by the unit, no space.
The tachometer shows 250rpm
